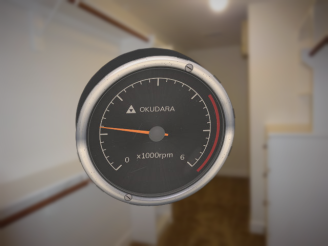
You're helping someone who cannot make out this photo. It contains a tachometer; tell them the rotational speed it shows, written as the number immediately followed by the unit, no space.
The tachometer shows 1200rpm
